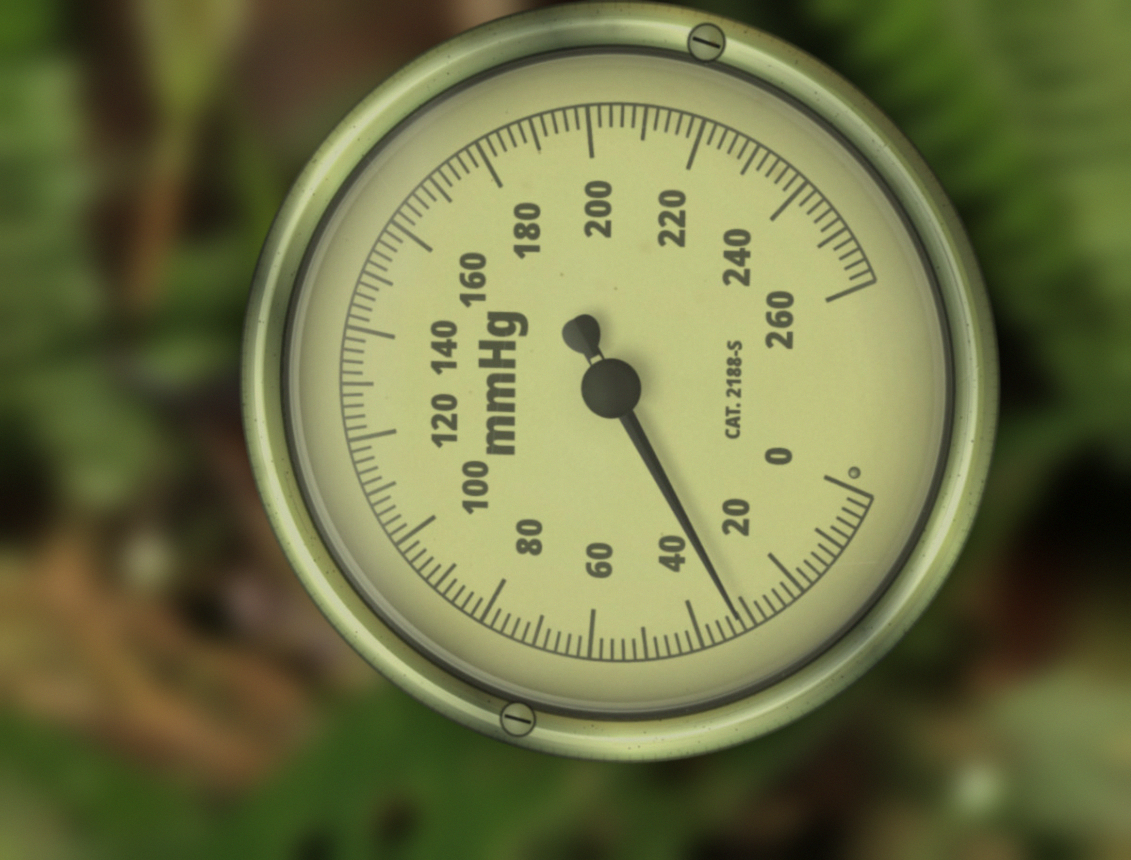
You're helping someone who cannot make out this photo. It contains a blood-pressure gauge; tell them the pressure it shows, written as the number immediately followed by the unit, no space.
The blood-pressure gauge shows 32mmHg
